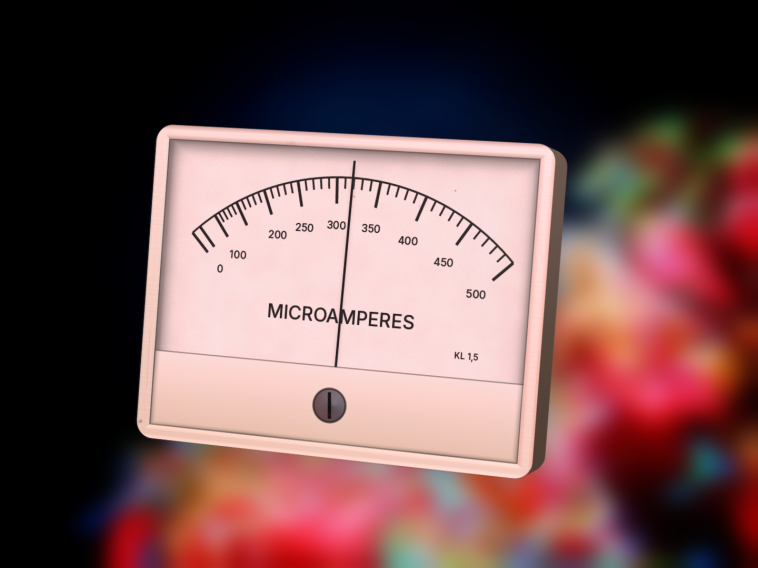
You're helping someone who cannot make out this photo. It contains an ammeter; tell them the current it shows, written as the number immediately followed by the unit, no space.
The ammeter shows 320µA
